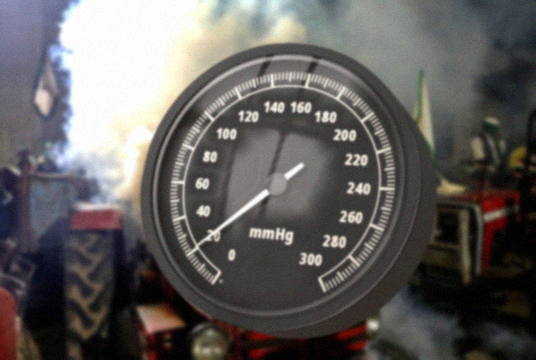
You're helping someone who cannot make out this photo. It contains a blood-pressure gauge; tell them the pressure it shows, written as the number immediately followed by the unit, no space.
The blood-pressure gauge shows 20mmHg
